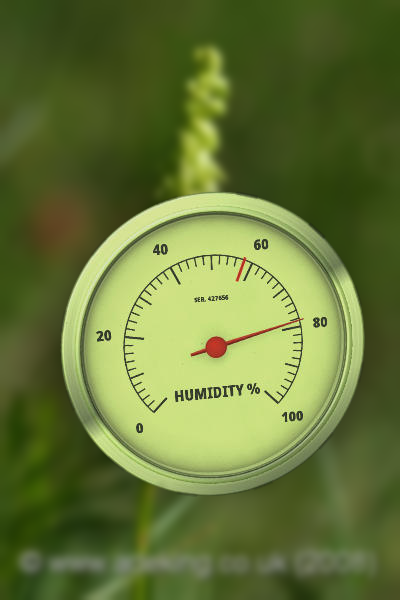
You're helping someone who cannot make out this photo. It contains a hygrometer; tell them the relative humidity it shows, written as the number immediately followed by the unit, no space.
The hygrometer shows 78%
